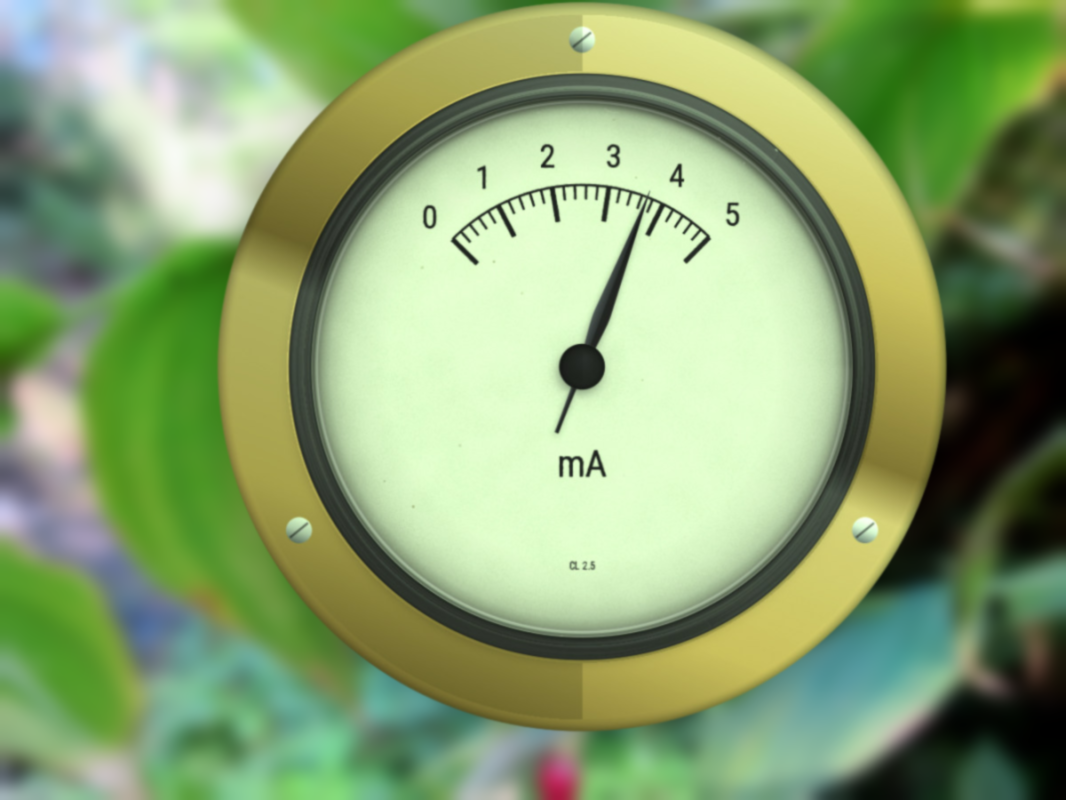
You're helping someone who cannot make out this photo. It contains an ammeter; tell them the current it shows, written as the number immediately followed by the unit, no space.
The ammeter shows 3.7mA
